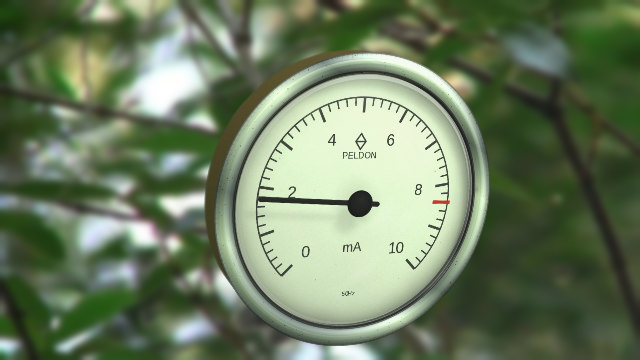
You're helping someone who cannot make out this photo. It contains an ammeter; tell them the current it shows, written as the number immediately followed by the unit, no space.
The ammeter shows 1.8mA
